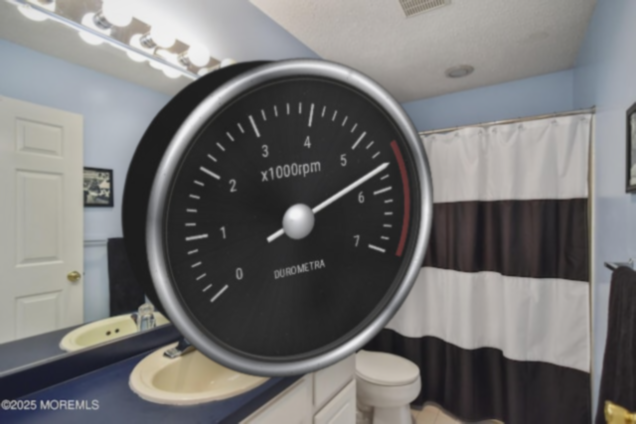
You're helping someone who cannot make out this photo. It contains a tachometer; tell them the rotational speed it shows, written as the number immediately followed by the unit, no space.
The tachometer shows 5600rpm
